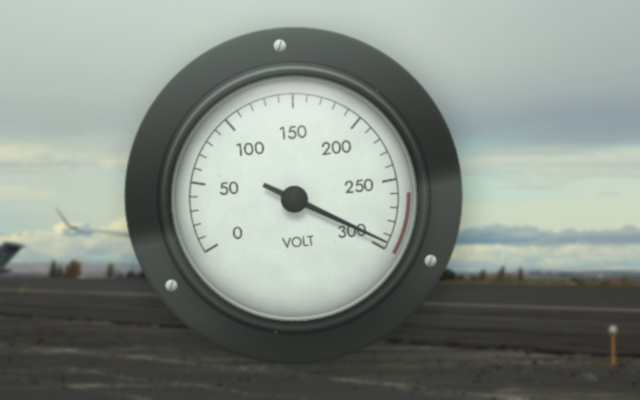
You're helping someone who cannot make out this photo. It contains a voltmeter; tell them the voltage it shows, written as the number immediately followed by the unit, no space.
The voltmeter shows 295V
